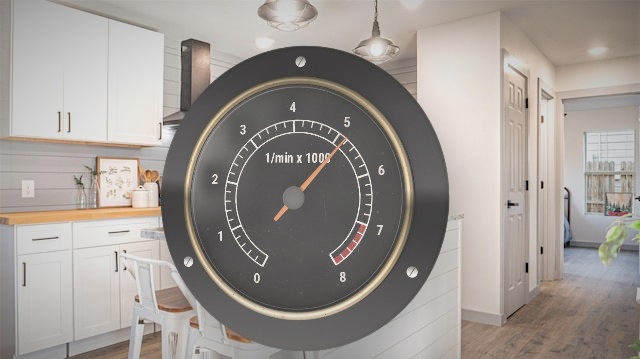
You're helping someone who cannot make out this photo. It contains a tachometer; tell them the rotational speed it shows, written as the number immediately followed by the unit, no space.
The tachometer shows 5200rpm
